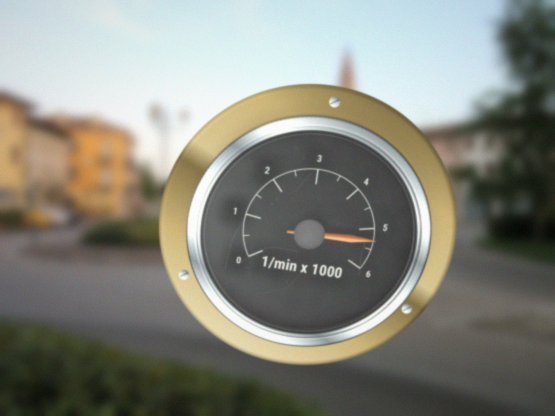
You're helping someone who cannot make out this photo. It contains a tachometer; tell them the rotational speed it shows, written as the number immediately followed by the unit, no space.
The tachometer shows 5250rpm
